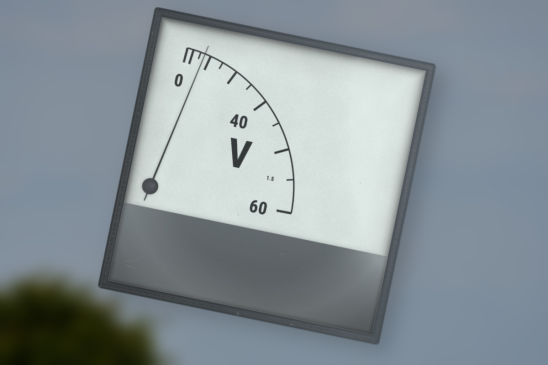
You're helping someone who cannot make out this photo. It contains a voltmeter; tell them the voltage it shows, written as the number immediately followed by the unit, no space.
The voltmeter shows 17.5V
